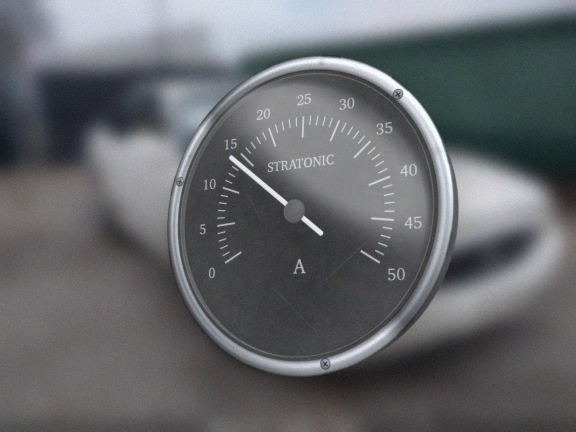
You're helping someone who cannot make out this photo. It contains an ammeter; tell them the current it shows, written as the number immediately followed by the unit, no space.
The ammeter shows 14A
